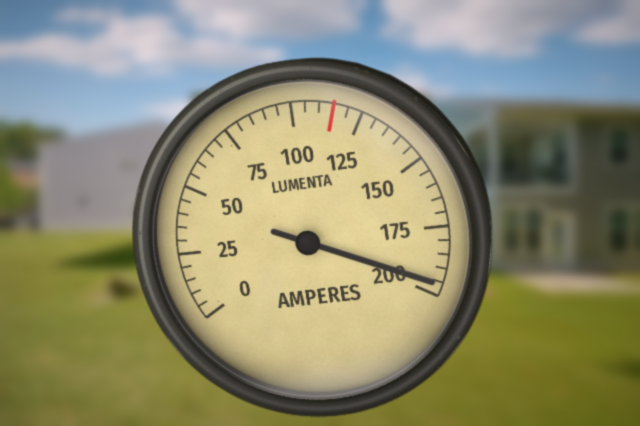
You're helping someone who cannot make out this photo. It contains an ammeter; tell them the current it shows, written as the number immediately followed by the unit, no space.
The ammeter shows 195A
